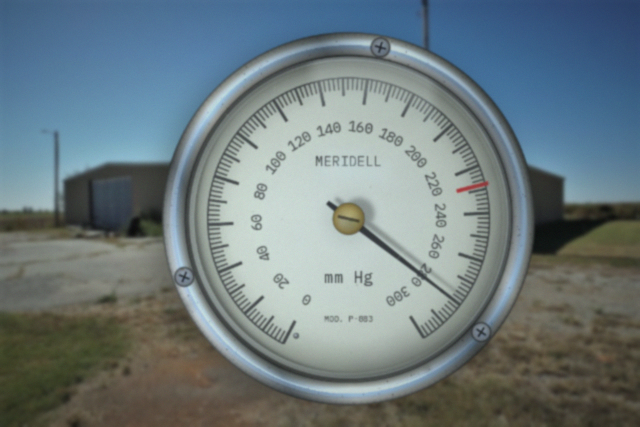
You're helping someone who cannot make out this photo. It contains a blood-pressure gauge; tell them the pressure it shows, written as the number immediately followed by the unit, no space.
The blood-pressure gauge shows 280mmHg
